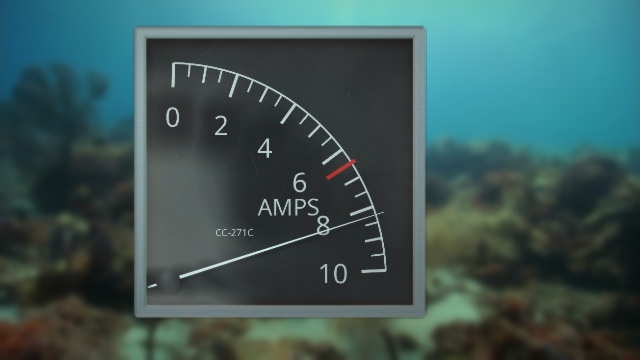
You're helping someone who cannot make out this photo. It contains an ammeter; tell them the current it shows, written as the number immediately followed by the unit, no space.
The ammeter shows 8.25A
